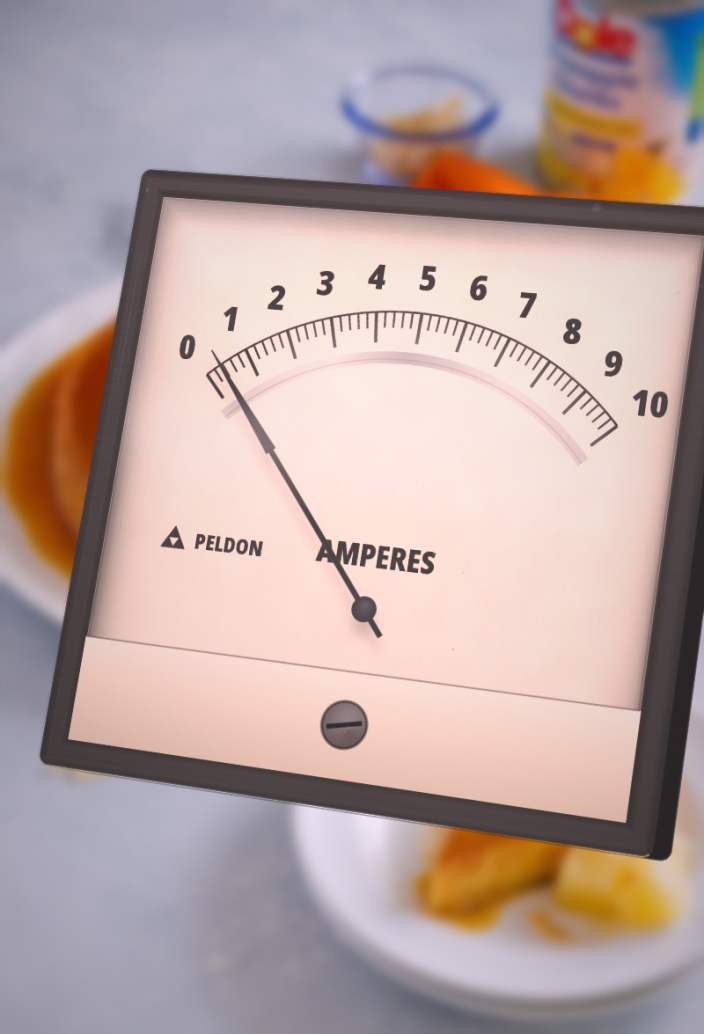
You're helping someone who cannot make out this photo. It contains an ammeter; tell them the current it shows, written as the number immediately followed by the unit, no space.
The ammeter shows 0.4A
